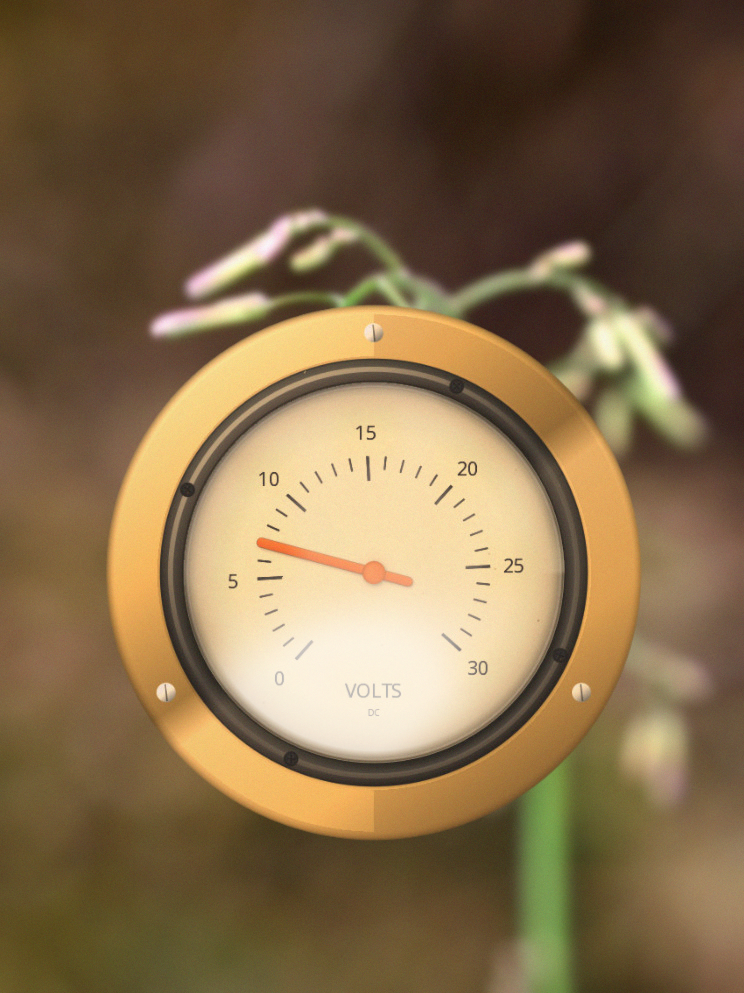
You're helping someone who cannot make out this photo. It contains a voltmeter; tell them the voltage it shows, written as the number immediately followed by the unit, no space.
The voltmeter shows 7V
